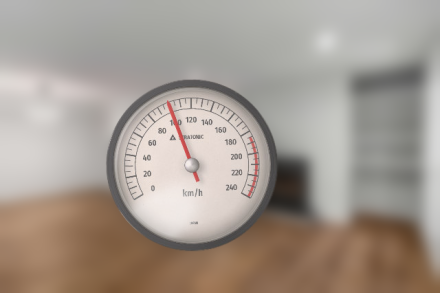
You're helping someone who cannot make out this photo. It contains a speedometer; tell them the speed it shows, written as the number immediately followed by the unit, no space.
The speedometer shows 100km/h
